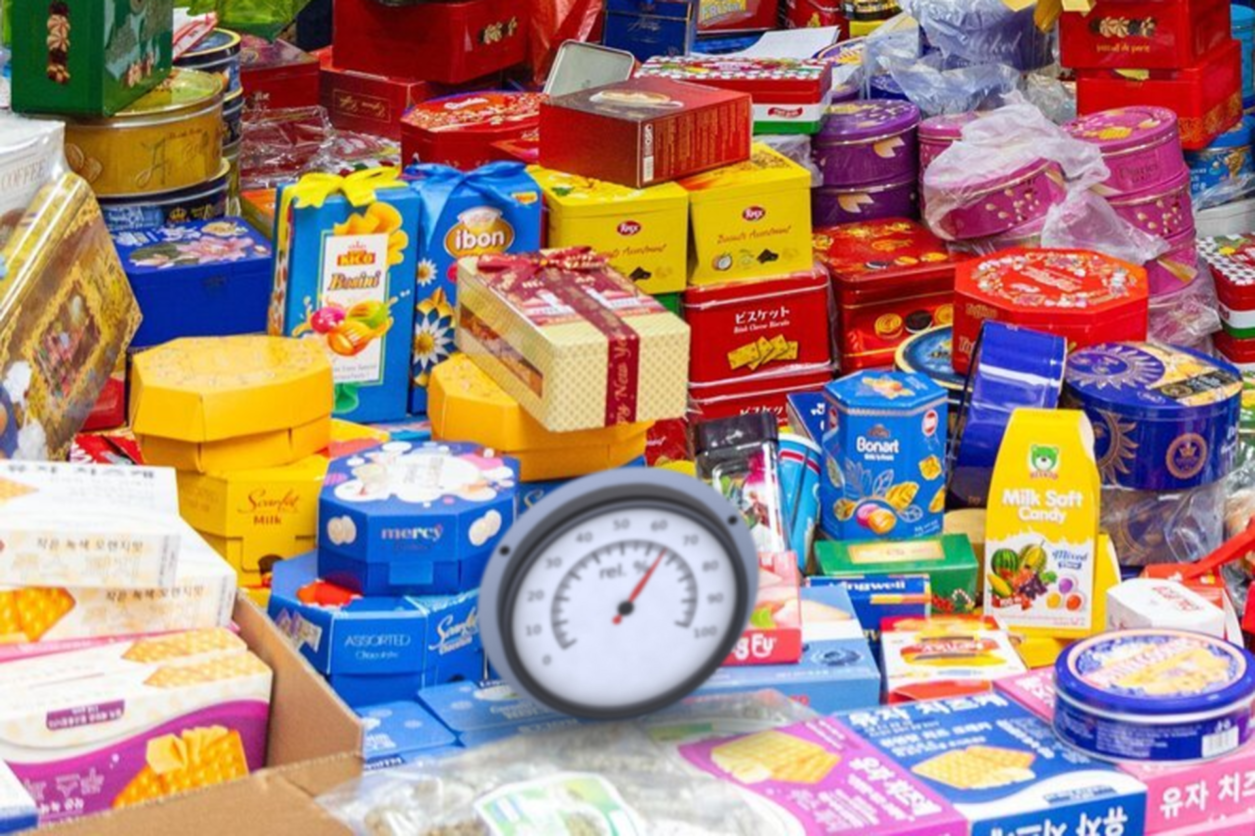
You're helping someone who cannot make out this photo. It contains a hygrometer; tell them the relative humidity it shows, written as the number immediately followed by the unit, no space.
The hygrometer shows 65%
